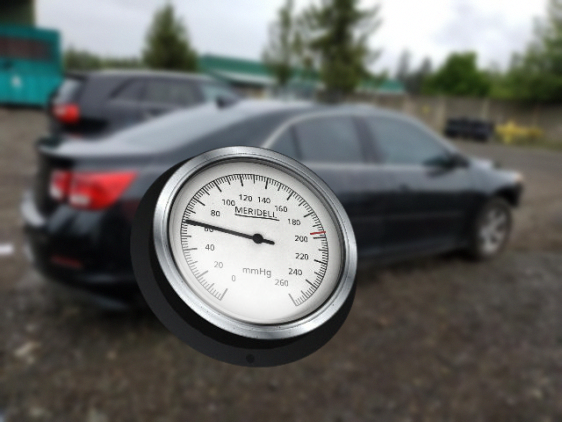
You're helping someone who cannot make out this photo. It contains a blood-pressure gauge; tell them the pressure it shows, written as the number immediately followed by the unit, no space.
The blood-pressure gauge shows 60mmHg
